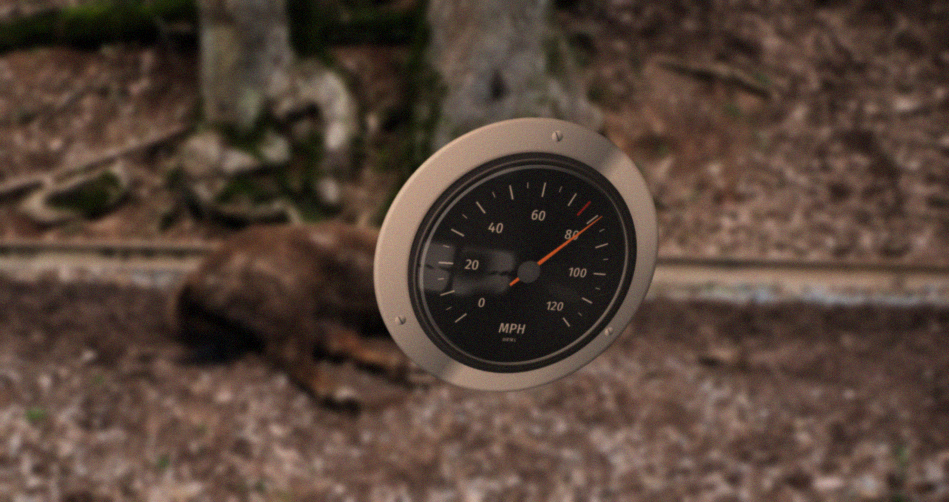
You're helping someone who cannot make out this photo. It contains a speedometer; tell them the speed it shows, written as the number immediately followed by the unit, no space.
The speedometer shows 80mph
